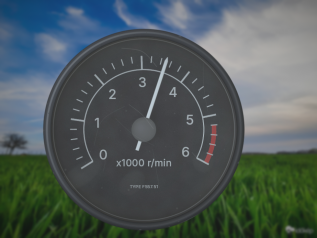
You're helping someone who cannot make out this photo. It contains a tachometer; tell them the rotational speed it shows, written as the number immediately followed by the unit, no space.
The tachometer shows 3500rpm
